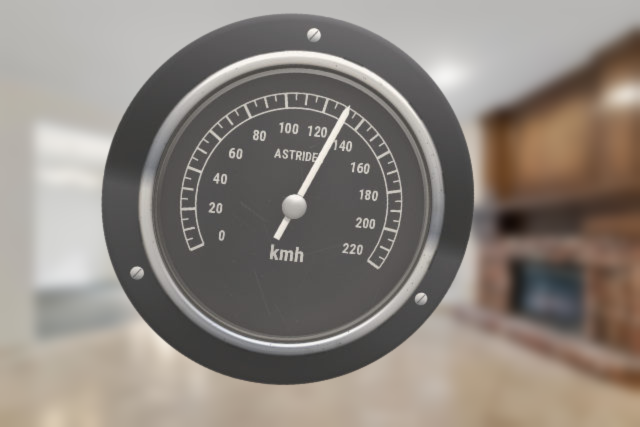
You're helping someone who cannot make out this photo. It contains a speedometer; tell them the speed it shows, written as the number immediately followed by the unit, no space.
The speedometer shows 130km/h
